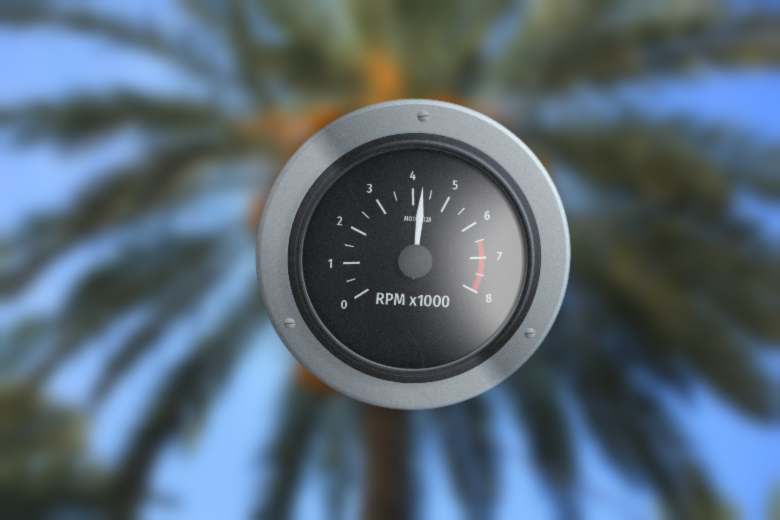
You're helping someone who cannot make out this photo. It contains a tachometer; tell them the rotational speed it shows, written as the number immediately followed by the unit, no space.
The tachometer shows 4250rpm
